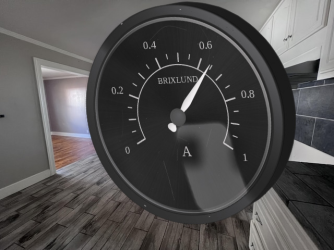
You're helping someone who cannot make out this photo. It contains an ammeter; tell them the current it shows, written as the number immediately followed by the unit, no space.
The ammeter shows 0.65A
